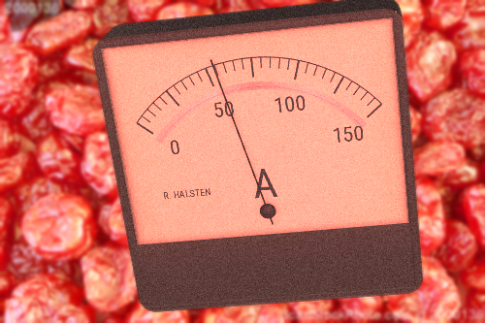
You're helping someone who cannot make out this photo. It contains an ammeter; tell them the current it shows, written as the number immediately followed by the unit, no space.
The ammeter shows 55A
